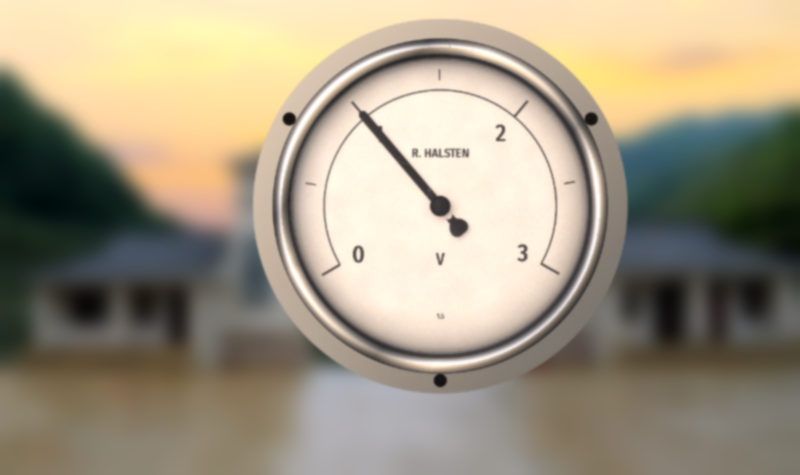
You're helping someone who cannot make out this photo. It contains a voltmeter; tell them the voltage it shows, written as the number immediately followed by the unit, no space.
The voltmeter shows 1V
